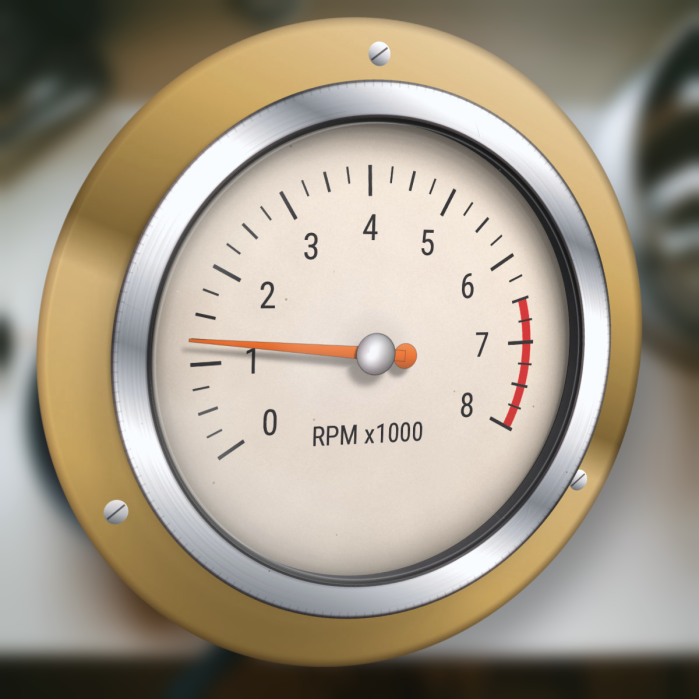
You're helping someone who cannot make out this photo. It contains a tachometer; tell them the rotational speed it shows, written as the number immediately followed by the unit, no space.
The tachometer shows 1250rpm
